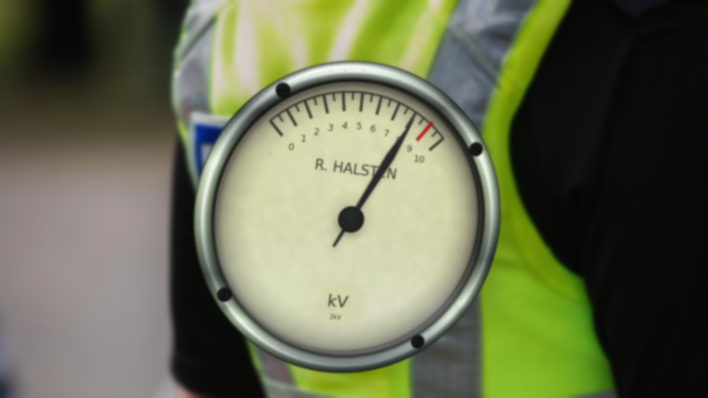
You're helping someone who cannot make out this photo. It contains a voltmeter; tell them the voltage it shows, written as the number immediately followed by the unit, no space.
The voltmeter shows 8kV
